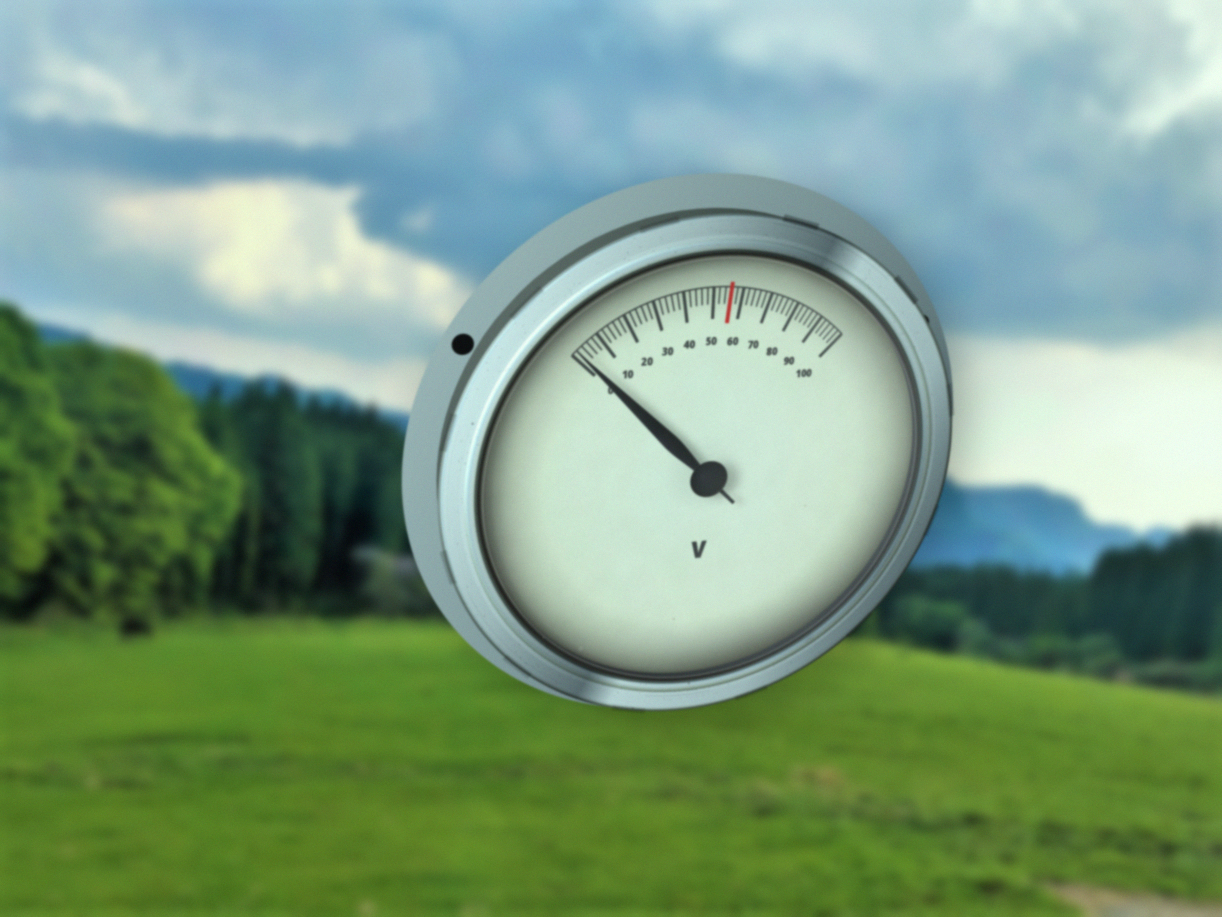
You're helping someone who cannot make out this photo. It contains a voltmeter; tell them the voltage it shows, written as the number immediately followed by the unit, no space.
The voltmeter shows 2V
